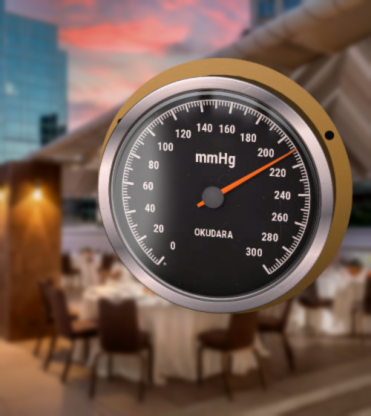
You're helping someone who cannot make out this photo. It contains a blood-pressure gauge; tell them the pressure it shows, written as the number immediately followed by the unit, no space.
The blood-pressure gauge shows 210mmHg
